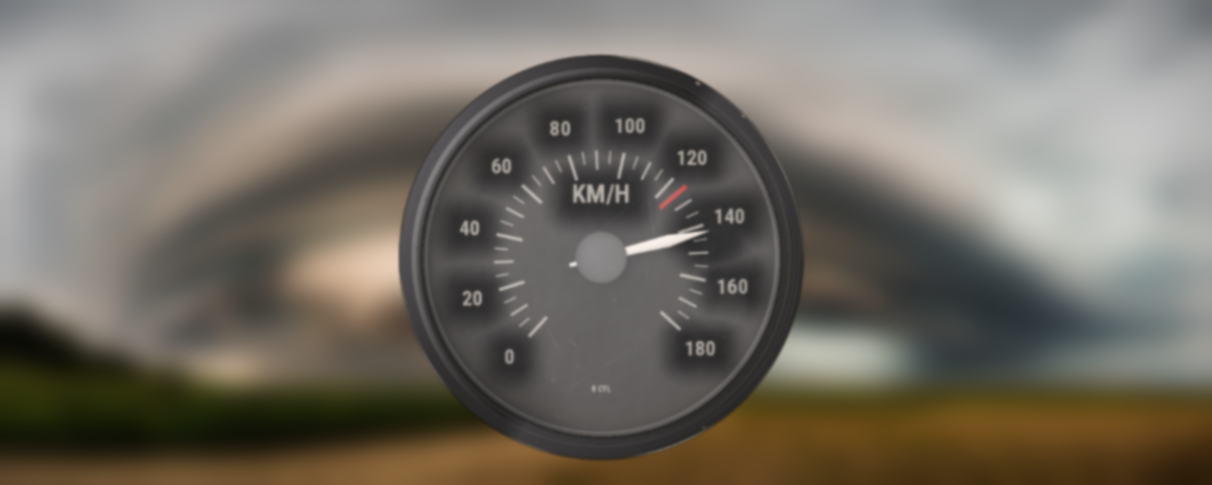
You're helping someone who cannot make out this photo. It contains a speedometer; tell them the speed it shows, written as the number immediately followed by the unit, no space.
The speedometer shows 142.5km/h
